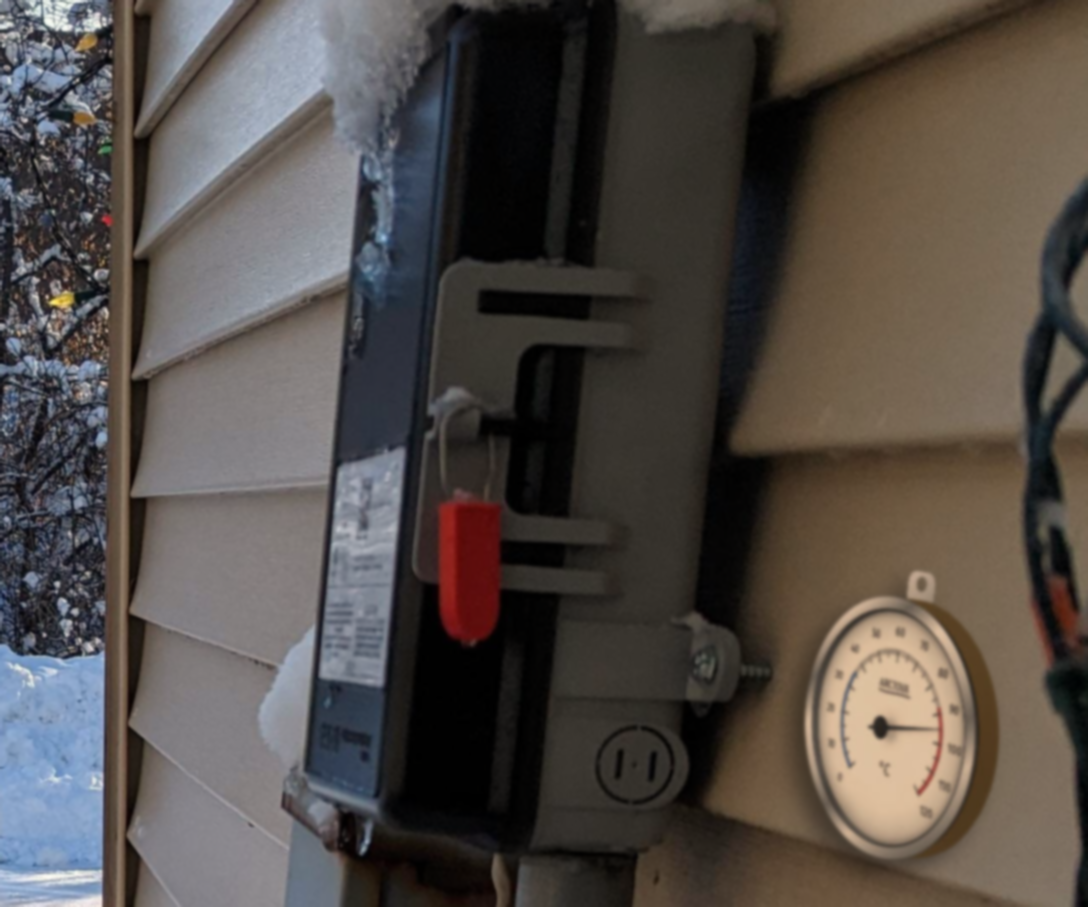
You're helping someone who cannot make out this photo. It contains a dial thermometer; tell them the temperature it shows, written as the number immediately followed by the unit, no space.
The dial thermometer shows 95°C
